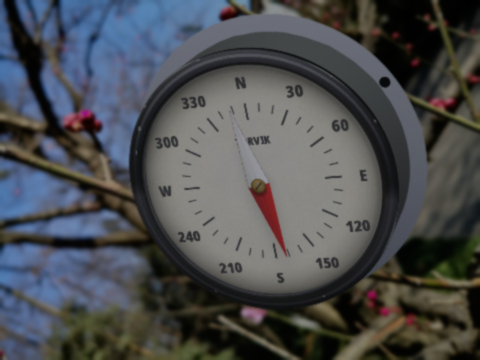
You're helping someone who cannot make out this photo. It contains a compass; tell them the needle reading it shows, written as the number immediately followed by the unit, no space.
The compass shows 170°
